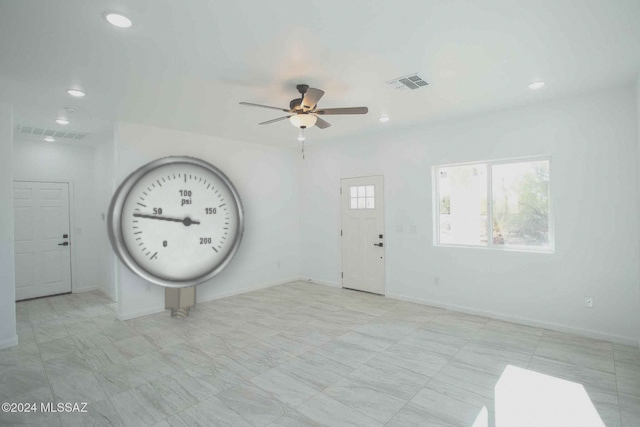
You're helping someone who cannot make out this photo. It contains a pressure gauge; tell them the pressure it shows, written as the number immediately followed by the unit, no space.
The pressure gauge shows 40psi
